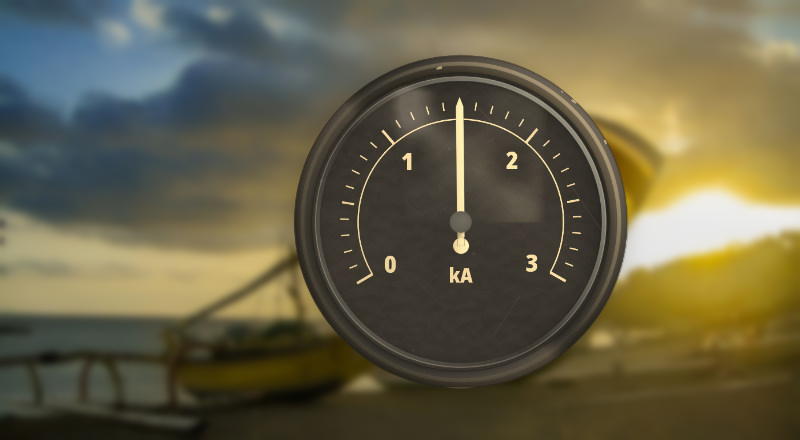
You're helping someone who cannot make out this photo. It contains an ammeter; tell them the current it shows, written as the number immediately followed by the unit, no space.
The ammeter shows 1.5kA
